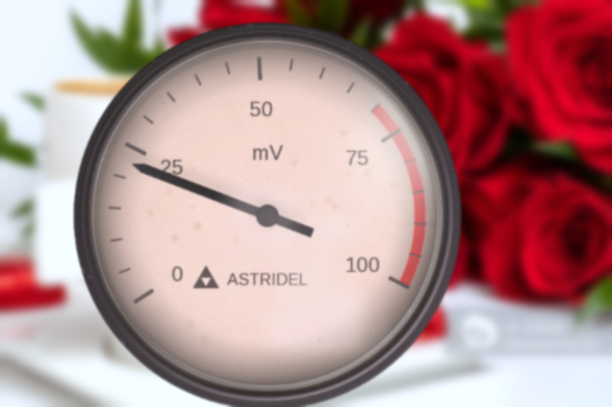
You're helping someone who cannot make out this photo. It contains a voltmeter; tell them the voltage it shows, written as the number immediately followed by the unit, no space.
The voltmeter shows 22.5mV
